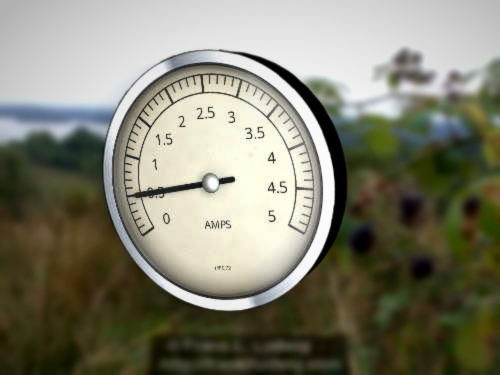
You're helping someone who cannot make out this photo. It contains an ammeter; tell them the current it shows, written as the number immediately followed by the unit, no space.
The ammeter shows 0.5A
